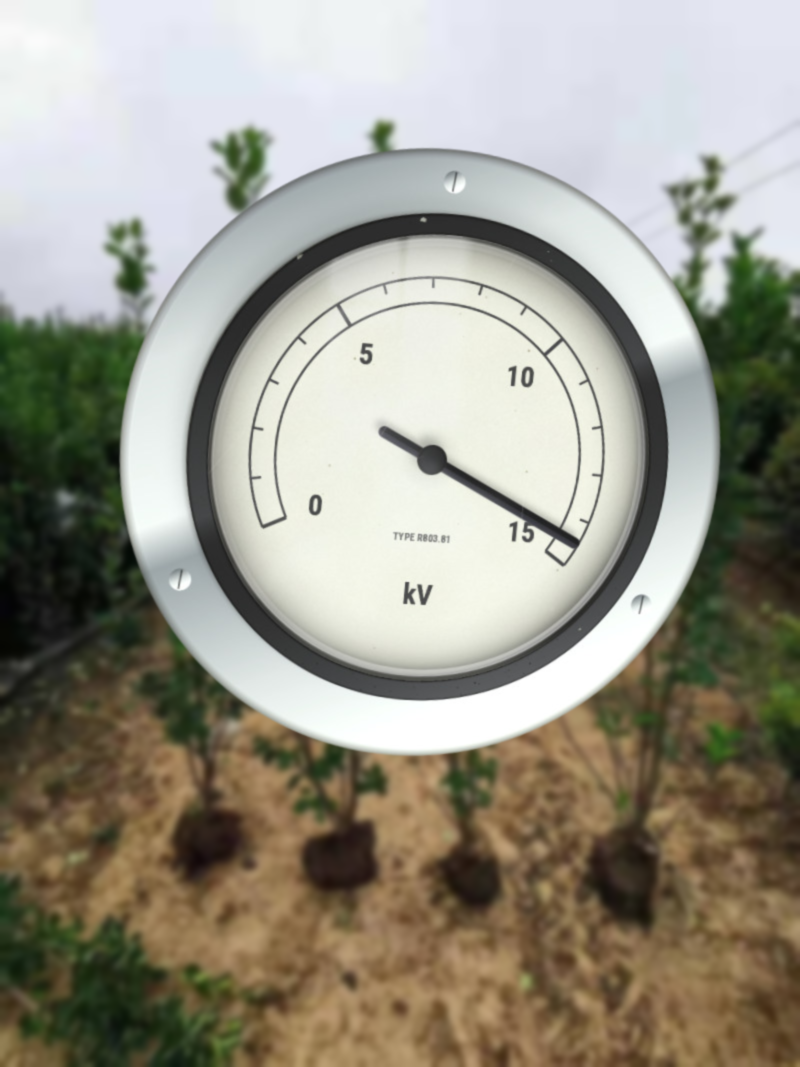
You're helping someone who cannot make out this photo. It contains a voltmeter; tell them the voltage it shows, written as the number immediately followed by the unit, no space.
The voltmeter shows 14.5kV
